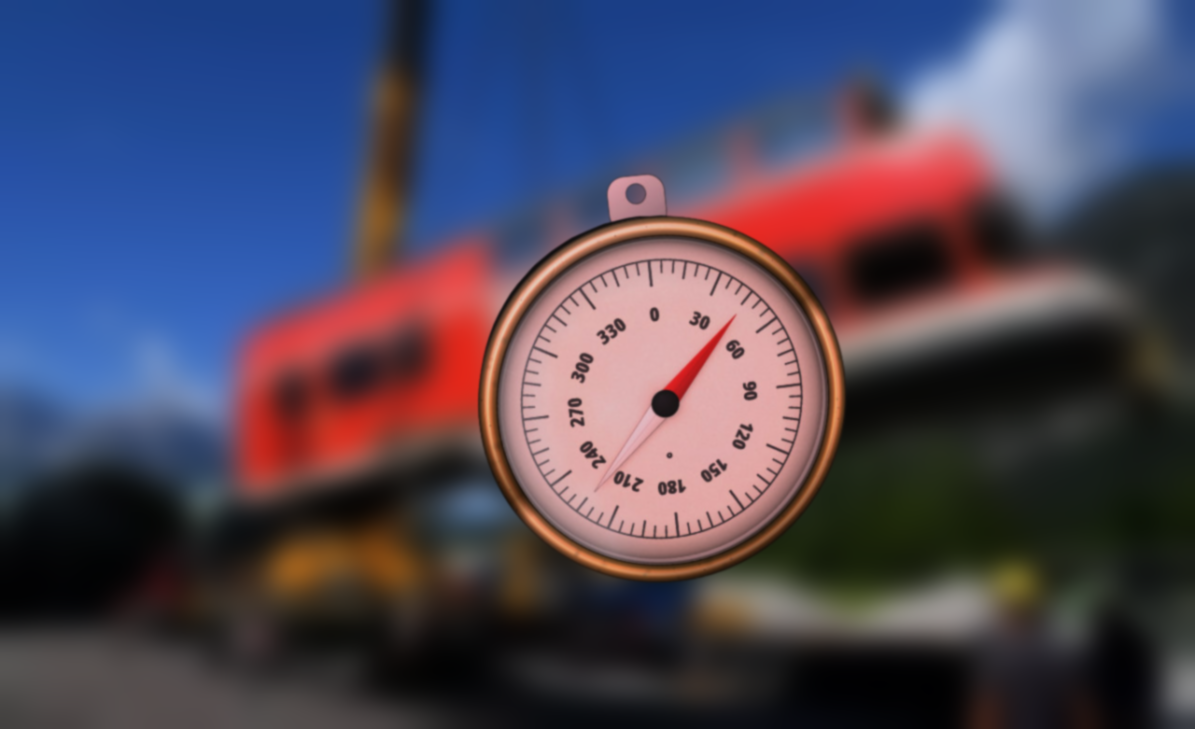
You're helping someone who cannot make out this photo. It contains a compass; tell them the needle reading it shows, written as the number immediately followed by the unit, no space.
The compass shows 45°
